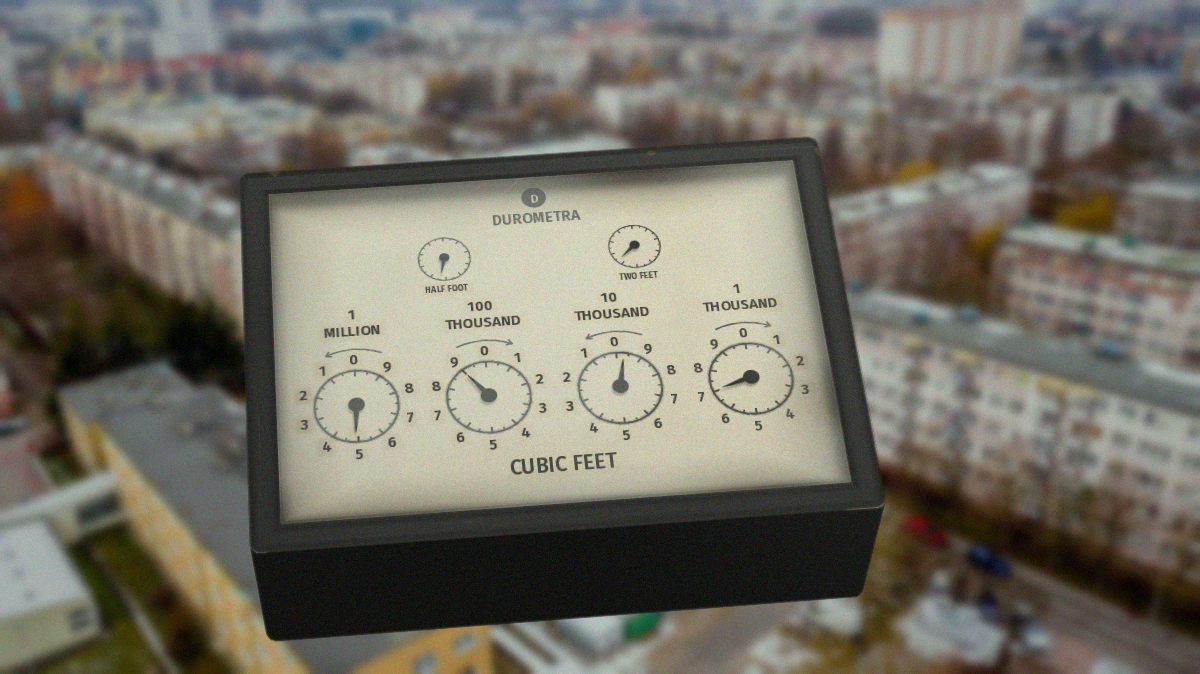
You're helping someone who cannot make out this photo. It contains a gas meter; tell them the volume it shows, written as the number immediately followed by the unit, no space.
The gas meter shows 489700ft³
